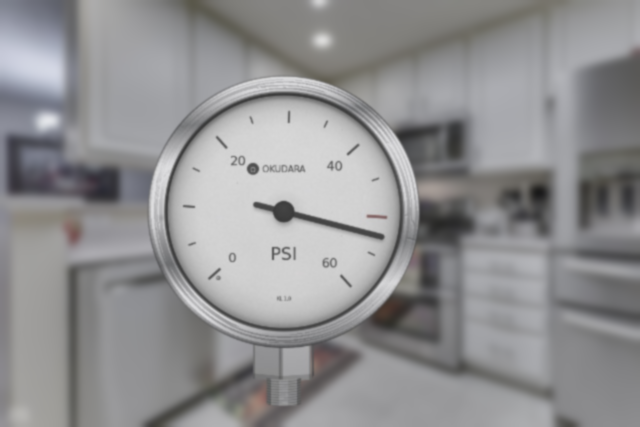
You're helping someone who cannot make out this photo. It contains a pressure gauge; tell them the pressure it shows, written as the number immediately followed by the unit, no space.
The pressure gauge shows 52.5psi
